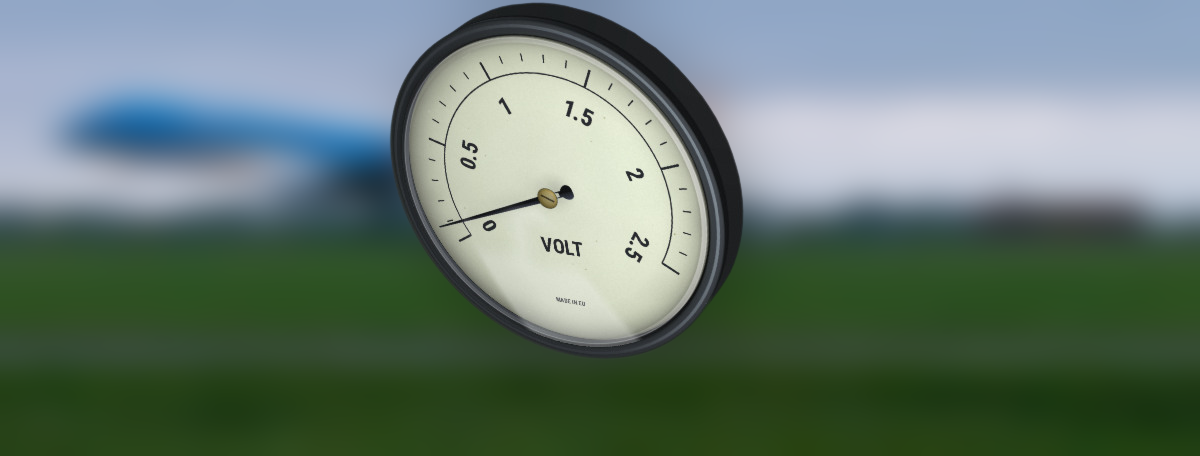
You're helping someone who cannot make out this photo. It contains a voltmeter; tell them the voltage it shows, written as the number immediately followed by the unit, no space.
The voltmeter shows 0.1V
